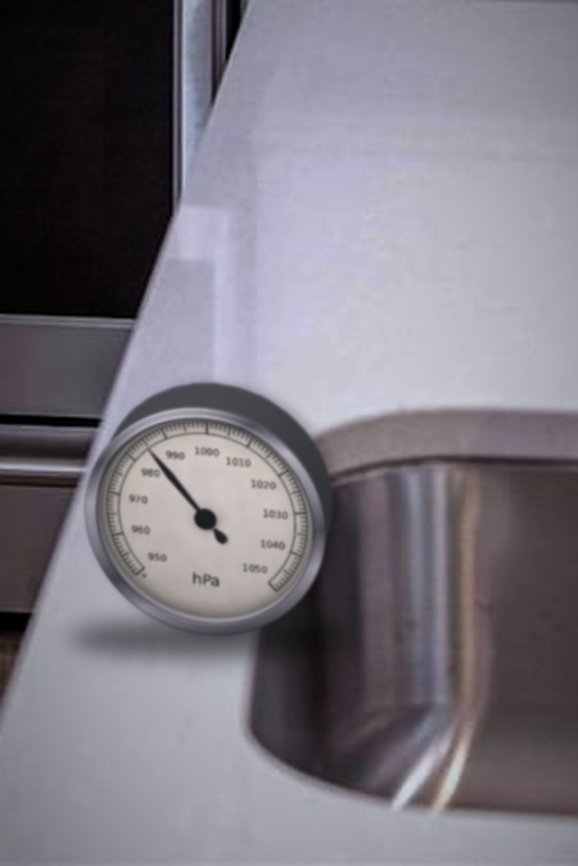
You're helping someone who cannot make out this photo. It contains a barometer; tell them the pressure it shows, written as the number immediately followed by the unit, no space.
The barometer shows 985hPa
